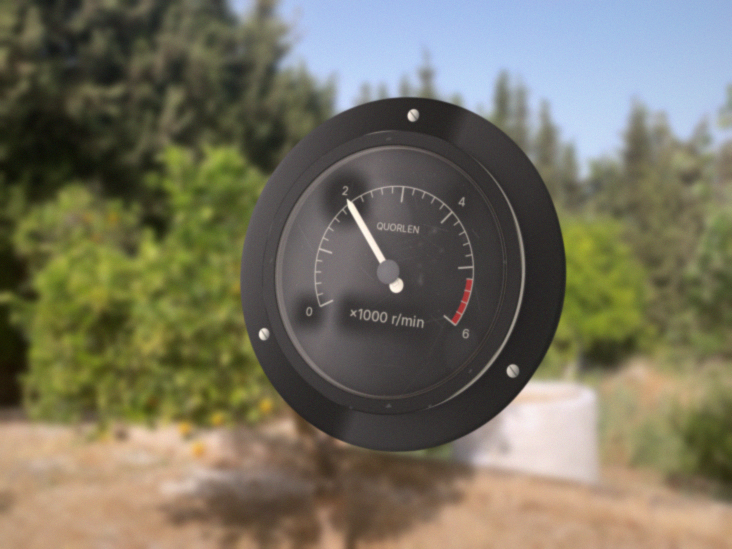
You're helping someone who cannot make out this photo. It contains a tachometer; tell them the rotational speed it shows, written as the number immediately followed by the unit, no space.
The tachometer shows 2000rpm
